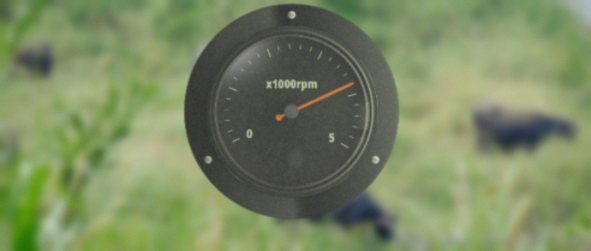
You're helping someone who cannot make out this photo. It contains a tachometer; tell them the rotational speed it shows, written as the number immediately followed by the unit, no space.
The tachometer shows 3800rpm
